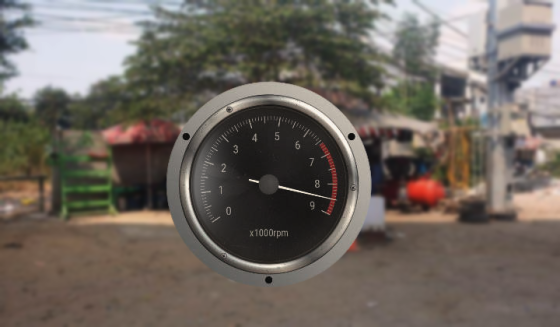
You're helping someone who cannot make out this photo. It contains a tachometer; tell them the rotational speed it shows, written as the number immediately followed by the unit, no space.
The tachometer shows 8500rpm
